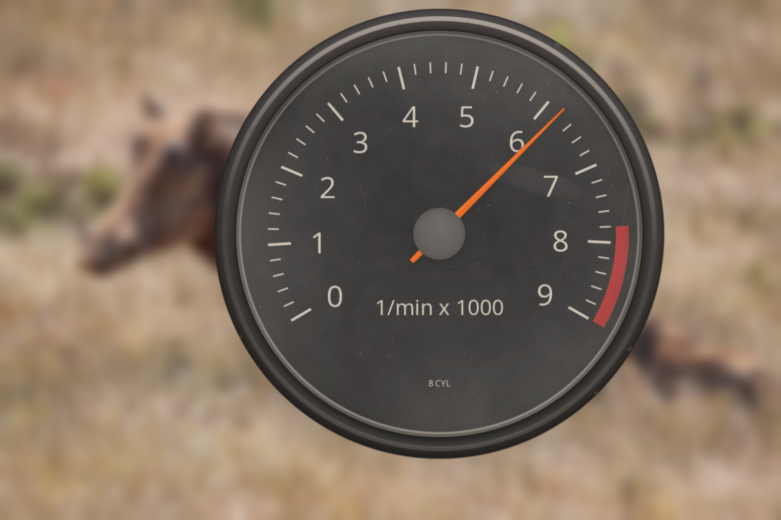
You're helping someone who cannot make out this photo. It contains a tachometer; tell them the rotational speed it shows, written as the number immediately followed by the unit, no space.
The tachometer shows 6200rpm
